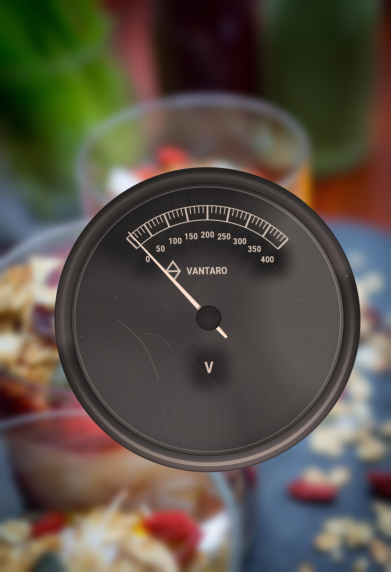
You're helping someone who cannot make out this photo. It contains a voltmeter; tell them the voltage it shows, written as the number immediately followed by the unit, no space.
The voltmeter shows 10V
